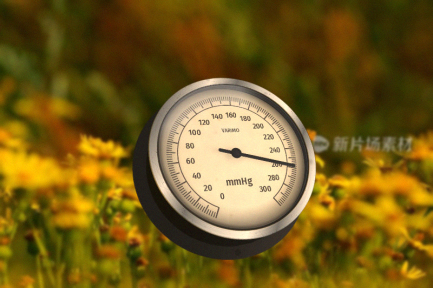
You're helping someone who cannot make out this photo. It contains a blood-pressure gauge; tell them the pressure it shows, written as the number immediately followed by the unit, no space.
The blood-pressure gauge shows 260mmHg
